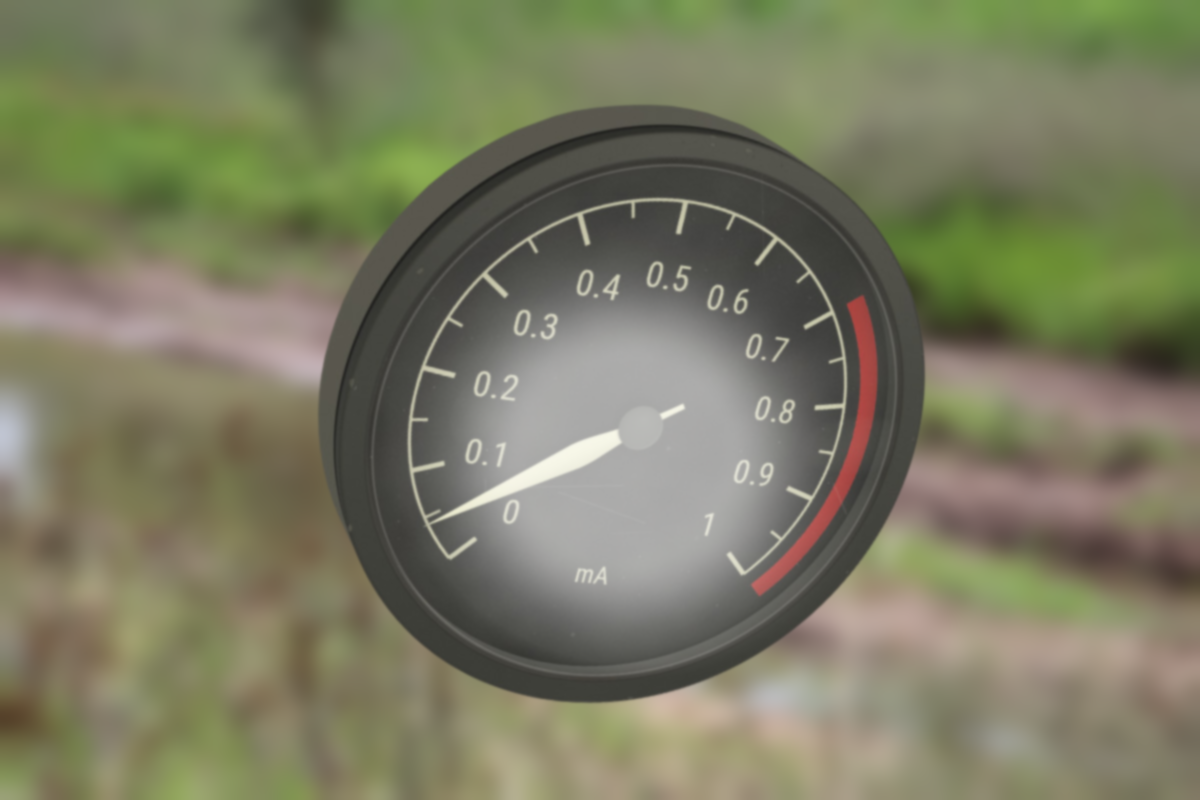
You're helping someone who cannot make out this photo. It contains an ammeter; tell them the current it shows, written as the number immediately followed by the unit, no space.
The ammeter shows 0.05mA
